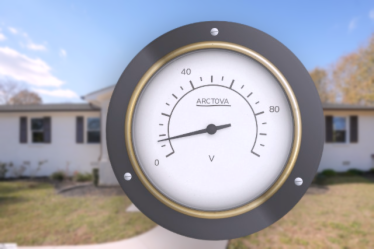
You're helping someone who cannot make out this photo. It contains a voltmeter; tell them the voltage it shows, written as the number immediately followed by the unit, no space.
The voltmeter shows 7.5V
